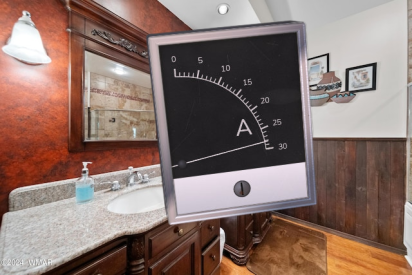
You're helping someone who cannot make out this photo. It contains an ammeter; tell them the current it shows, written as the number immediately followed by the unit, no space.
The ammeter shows 28A
